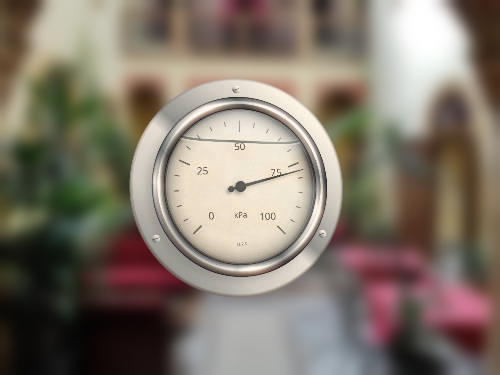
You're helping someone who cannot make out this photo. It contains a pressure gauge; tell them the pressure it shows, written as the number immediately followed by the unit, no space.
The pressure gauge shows 77.5kPa
